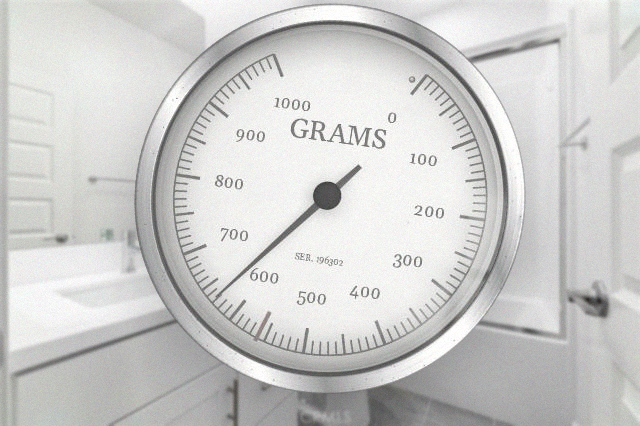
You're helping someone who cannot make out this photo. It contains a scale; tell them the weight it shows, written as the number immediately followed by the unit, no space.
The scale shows 630g
